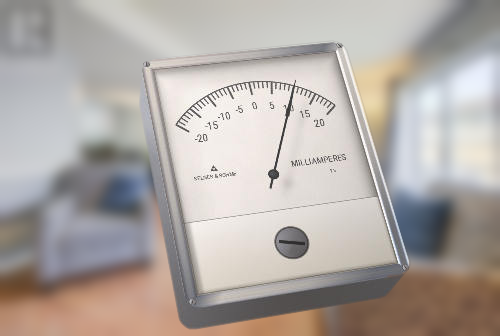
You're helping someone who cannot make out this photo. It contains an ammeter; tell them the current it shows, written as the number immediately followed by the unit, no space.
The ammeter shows 10mA
